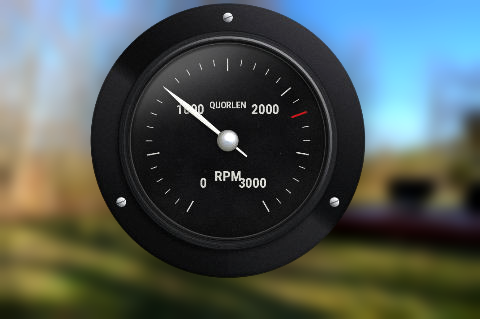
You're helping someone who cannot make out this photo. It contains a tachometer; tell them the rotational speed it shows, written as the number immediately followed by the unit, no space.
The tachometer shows 1000rpm
